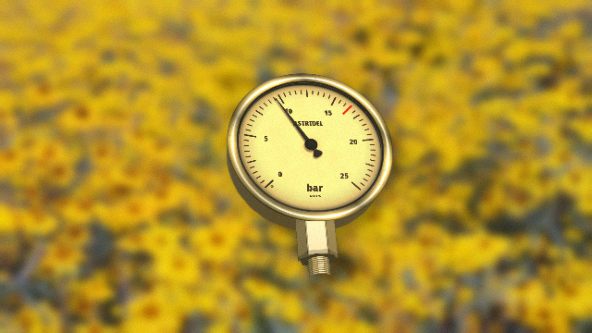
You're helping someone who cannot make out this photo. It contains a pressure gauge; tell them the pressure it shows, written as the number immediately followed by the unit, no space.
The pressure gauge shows 9.5bar
